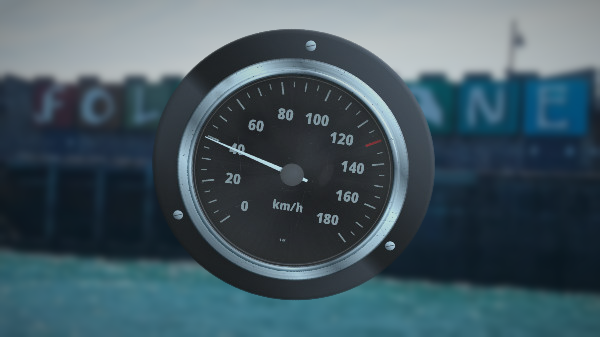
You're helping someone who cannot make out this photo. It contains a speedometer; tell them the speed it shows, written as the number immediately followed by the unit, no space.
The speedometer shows 40km/h
